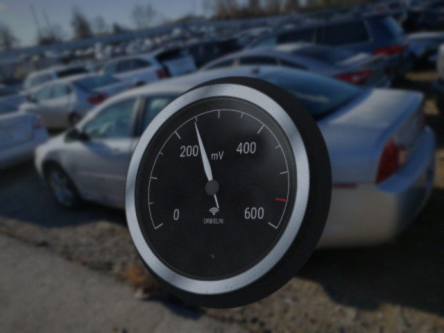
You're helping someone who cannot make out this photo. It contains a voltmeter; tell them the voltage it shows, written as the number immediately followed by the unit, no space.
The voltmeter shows 250mV
